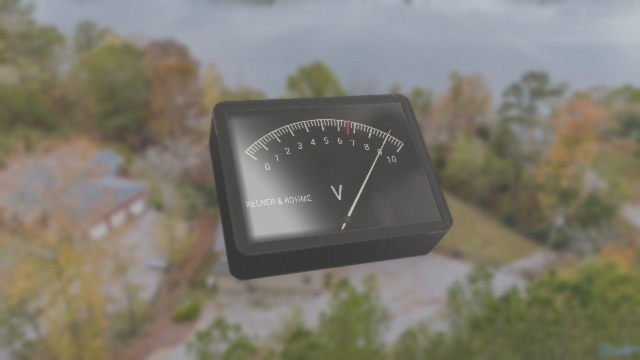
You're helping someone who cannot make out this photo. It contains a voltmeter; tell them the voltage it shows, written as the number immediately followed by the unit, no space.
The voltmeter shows 9V
